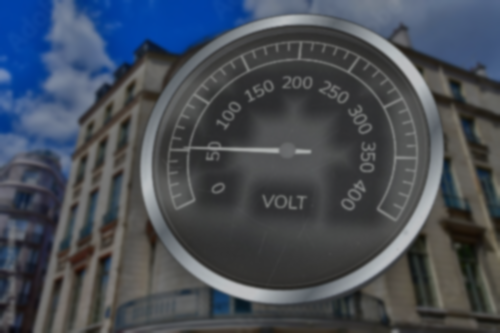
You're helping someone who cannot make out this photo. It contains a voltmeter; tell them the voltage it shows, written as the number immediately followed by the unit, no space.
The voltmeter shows 50V
